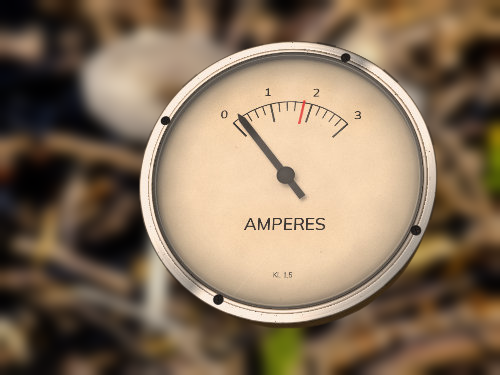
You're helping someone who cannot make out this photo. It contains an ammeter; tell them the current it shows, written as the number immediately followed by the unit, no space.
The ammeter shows 0.2A
